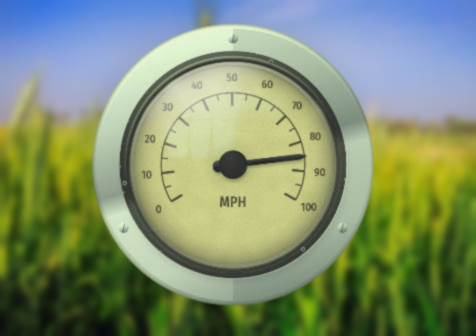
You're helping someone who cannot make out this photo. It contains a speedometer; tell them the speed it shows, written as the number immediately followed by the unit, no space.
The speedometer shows 85mph
